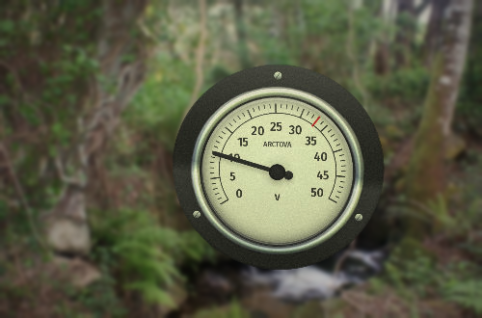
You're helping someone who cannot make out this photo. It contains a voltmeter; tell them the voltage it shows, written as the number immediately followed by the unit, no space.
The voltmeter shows 10V
